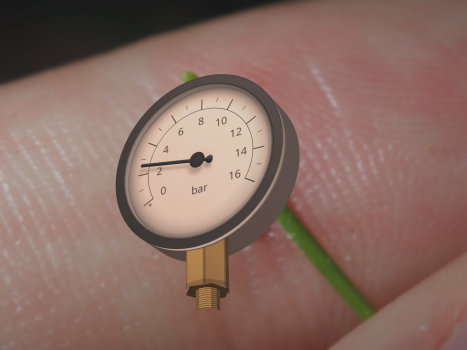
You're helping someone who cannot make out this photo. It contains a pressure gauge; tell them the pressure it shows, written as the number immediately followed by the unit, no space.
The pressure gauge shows 2.5bar
